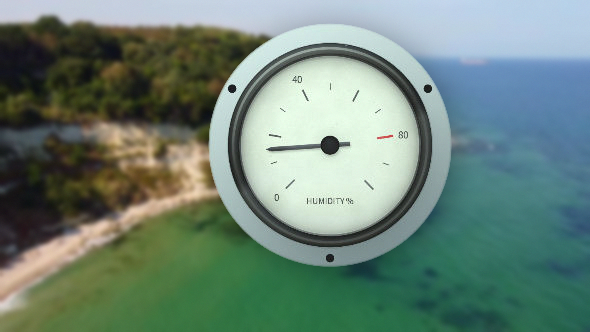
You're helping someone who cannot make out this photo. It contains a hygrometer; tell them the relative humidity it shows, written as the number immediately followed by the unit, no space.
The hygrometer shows 15%
